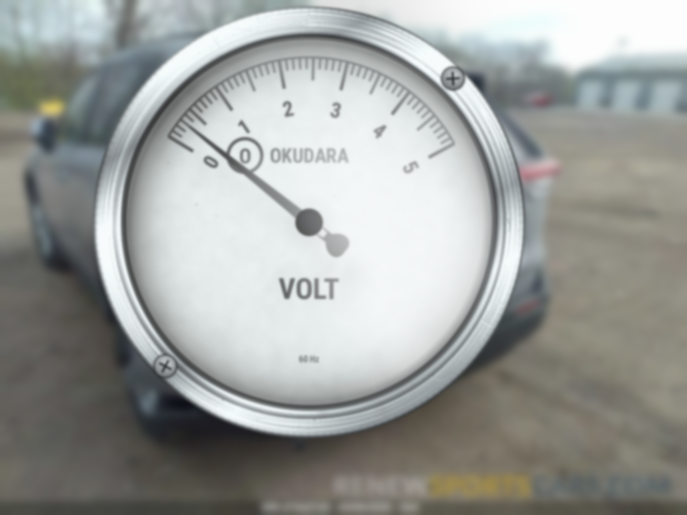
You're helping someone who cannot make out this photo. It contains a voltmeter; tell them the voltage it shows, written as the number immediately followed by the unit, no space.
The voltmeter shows 0.3V
